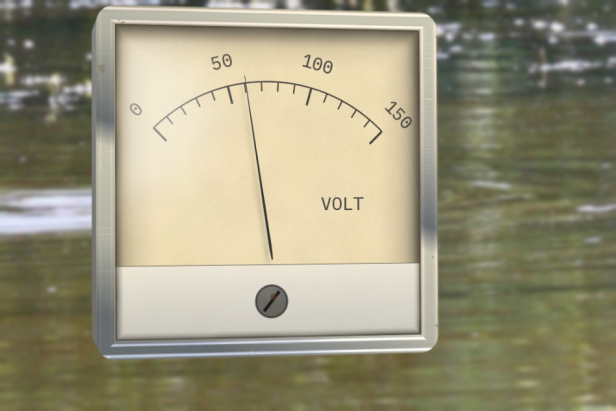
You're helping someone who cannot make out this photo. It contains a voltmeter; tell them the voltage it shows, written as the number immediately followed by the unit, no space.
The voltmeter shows 60V
